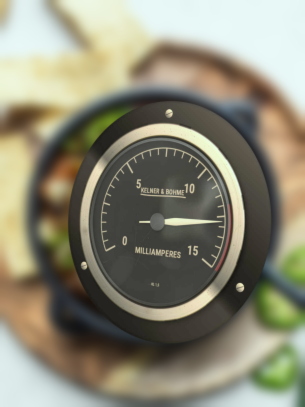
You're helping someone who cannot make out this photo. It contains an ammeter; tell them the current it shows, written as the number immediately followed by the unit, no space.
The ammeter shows 12.75mA
